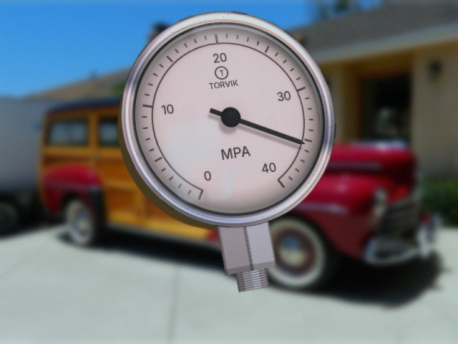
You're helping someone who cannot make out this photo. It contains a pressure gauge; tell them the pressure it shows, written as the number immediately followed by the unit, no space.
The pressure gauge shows 35.5MPa
